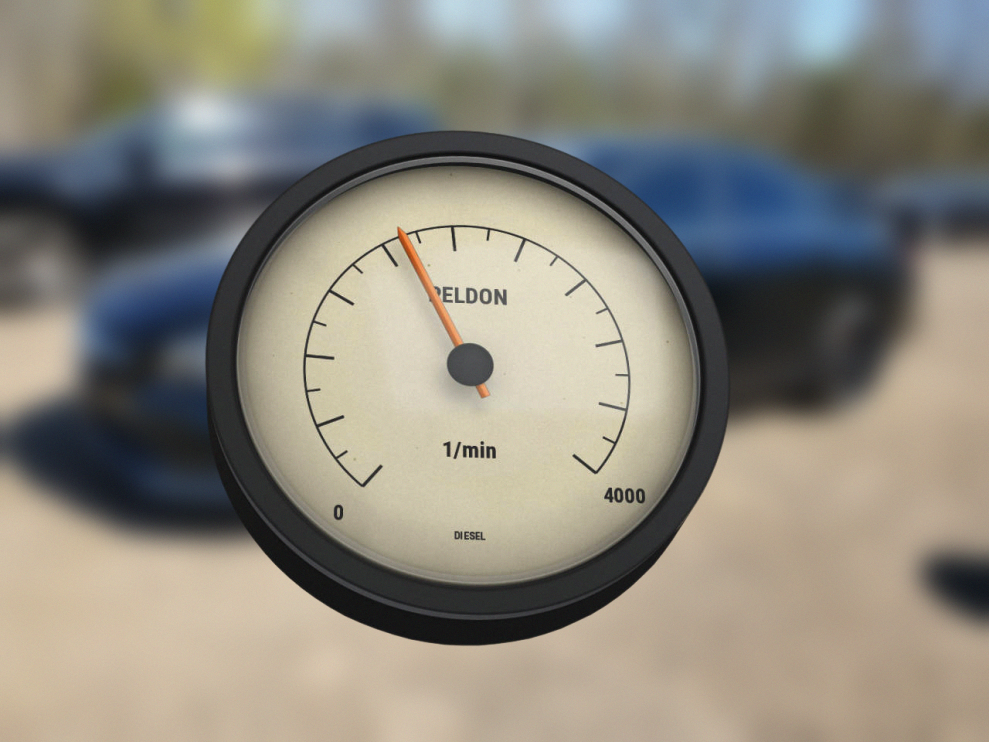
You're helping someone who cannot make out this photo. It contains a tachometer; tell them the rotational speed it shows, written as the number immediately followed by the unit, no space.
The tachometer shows 1700rpm
